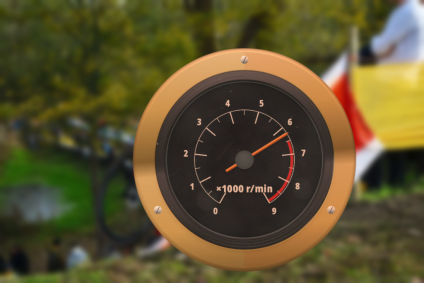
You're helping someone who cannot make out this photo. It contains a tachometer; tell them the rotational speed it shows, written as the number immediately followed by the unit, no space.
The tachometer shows 6250rpm
